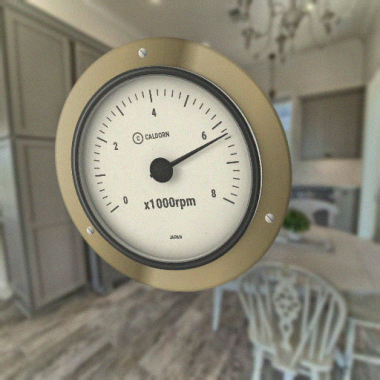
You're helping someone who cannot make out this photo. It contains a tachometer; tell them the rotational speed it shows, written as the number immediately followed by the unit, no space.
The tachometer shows 6300rpm
